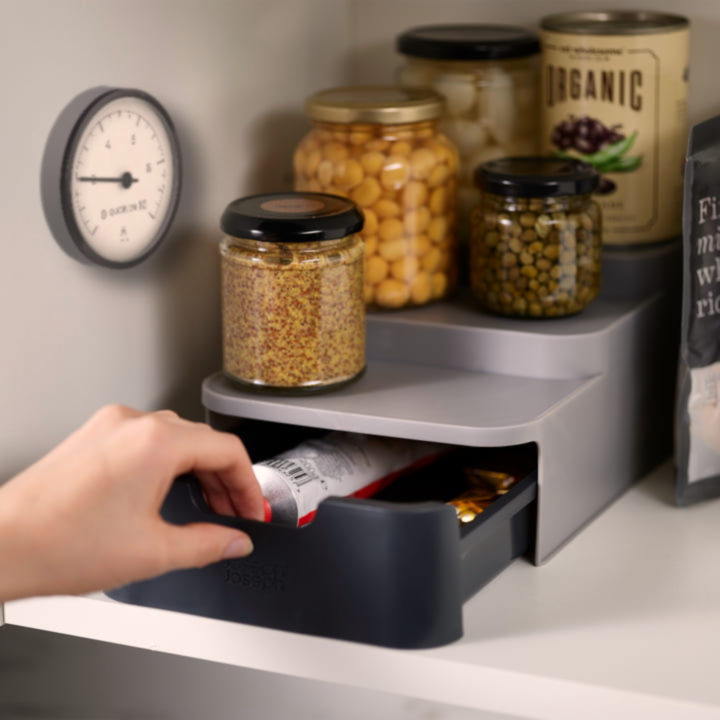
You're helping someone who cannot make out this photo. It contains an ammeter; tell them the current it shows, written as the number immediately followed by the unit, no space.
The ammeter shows 2A
